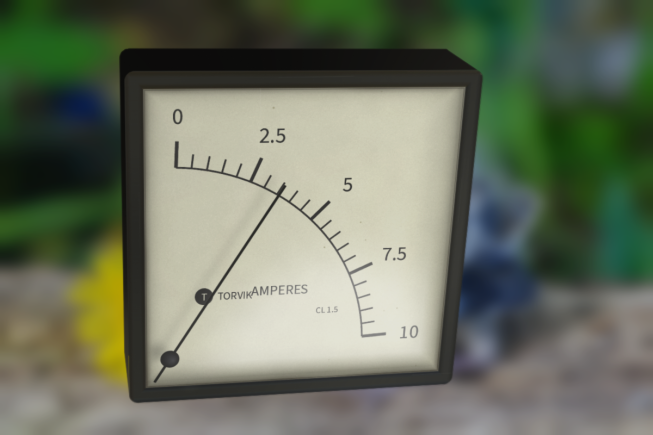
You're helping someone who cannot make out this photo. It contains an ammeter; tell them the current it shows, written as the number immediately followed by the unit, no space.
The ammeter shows 3.5A
